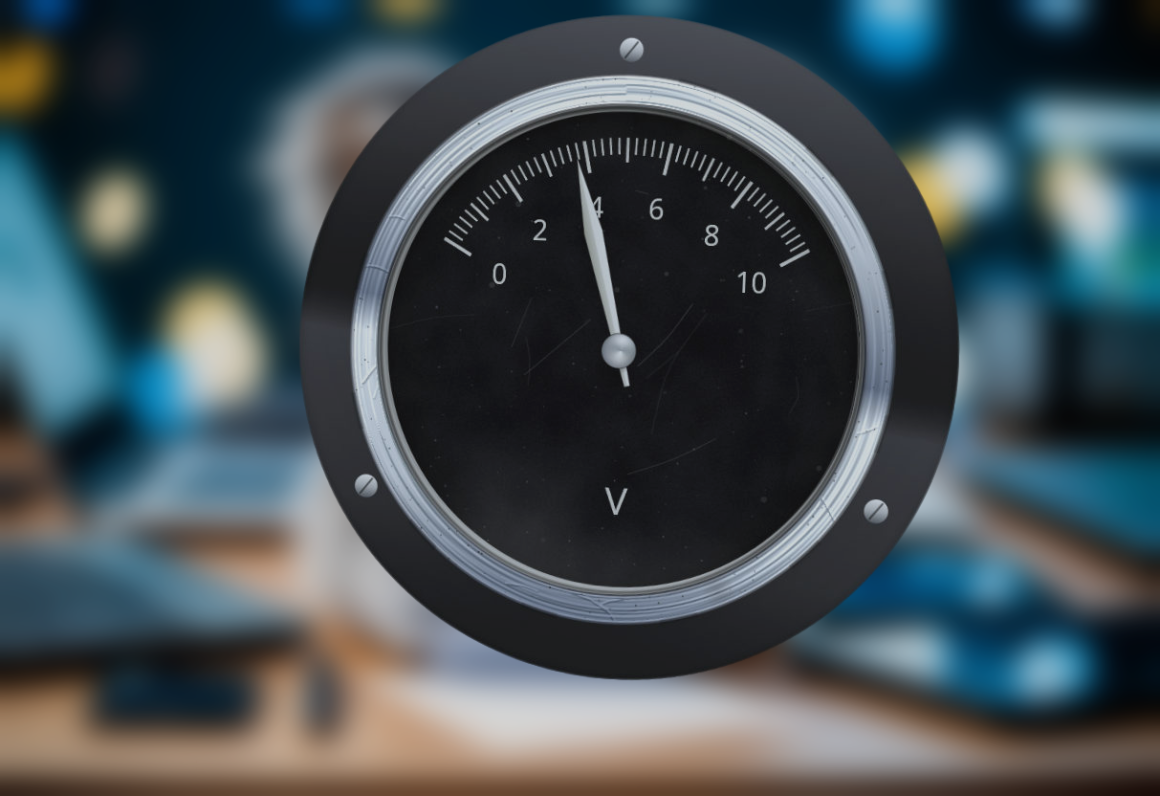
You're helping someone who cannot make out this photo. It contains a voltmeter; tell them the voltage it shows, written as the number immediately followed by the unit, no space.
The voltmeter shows 3.8V
